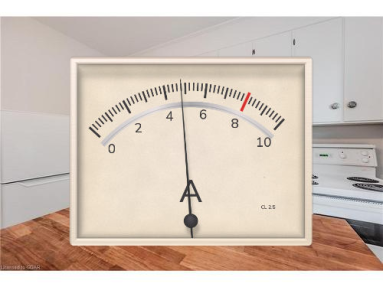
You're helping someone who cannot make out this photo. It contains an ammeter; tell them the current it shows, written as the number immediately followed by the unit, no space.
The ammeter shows 4.8A
